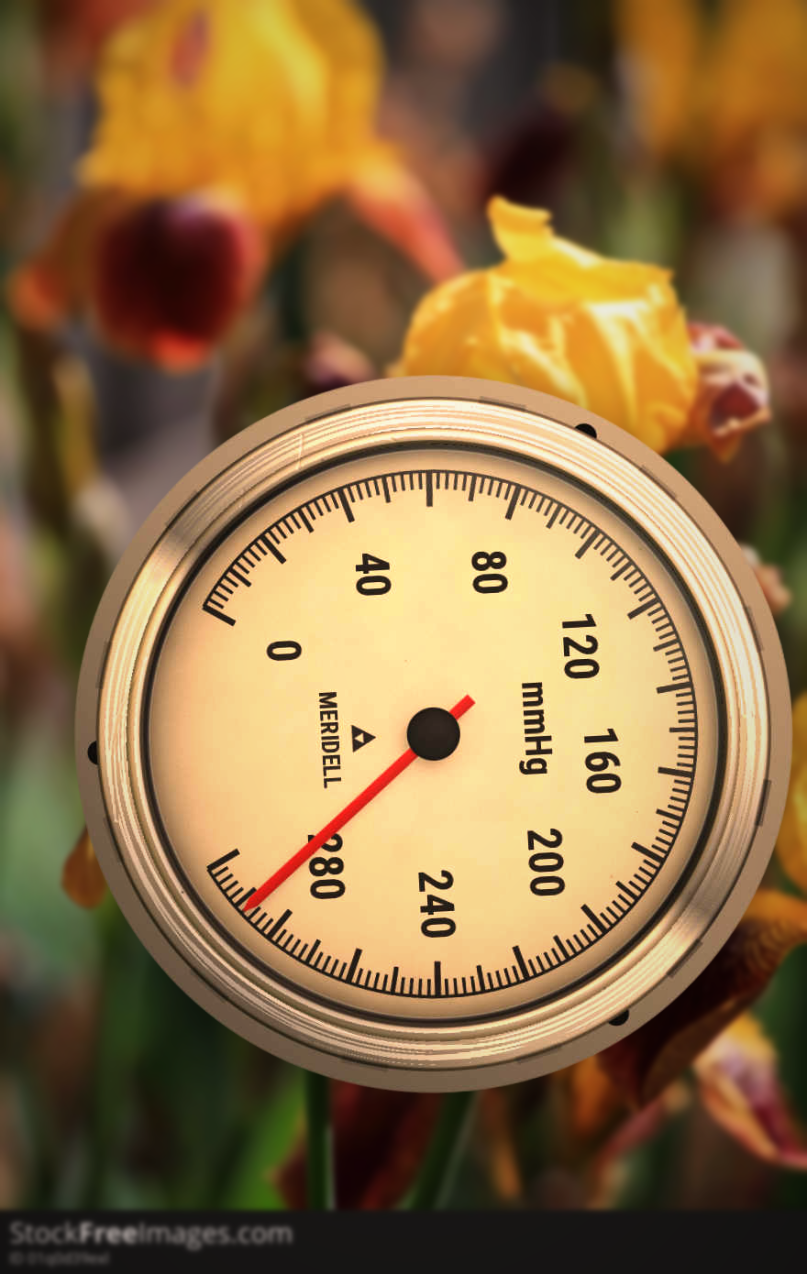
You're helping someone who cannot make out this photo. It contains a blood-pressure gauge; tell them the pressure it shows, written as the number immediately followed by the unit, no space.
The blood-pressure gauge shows 288mmHg
